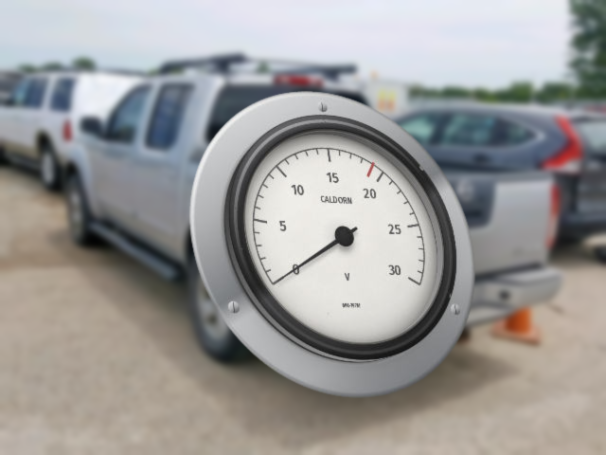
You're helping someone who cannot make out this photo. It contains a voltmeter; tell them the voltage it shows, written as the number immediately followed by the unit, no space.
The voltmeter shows 0V
